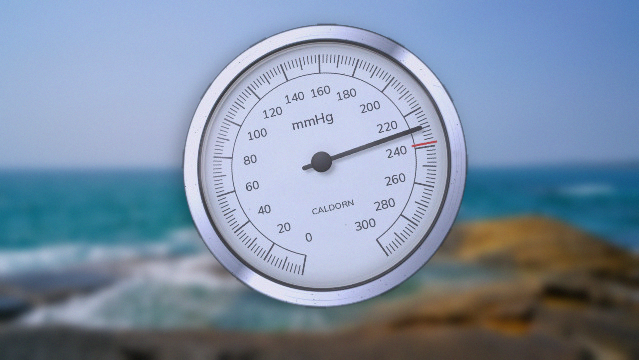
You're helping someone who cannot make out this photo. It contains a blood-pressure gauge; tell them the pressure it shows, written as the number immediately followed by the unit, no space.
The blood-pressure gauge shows 230mmHg
